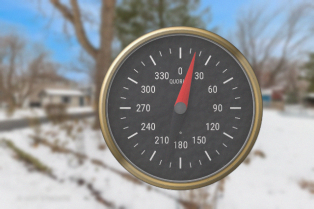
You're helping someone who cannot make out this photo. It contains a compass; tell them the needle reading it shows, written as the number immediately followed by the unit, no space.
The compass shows 15°
